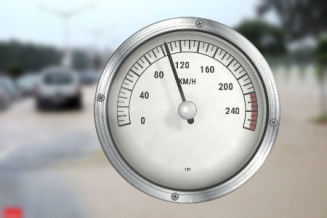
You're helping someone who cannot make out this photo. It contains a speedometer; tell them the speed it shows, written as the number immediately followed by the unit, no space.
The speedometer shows 105km/h
